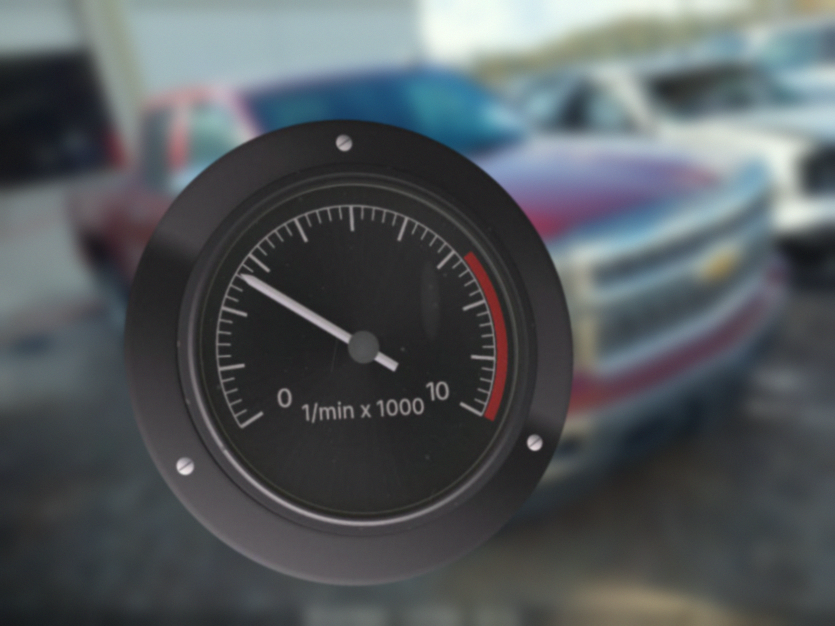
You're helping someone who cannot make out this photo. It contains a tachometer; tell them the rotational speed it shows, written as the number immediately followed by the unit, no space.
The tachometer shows 2600rpm
